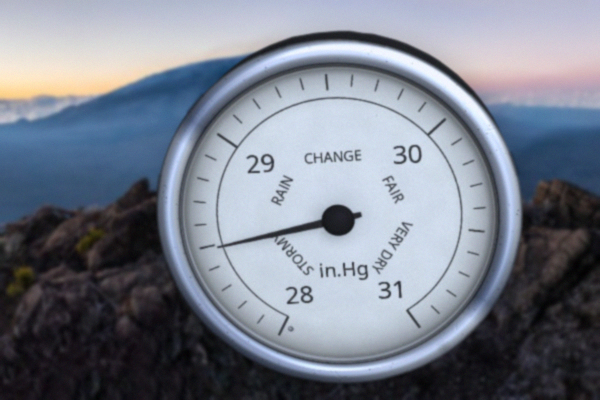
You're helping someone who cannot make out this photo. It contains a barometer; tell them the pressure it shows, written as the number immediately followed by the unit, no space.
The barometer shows 28.5inHg
